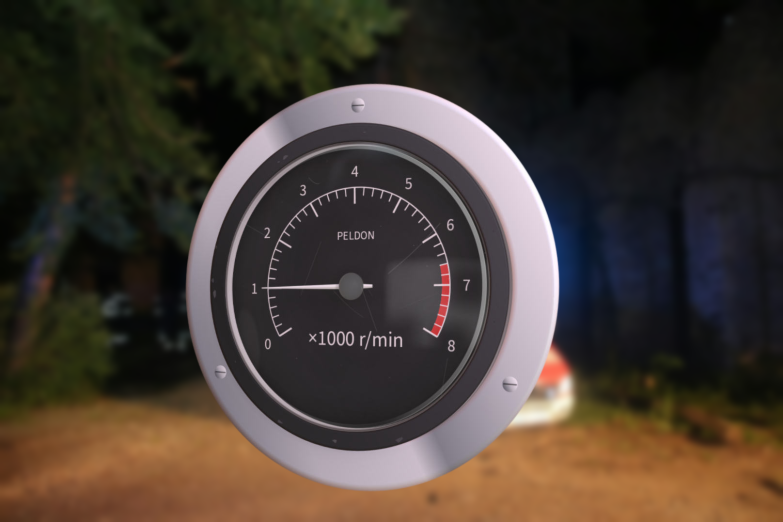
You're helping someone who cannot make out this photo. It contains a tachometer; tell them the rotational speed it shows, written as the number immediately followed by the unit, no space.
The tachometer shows 1000rpm
